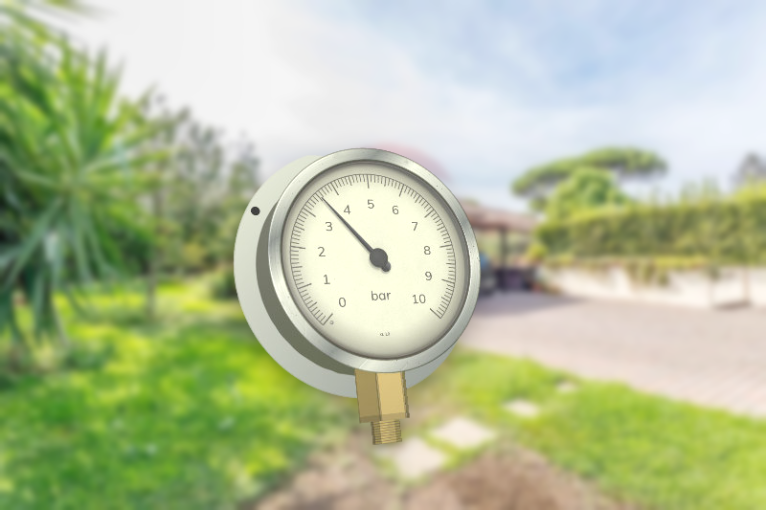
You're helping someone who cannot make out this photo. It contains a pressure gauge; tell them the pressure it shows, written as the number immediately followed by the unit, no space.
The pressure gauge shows 3.5bar
